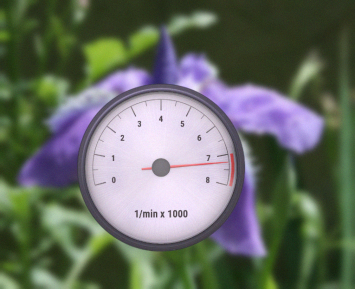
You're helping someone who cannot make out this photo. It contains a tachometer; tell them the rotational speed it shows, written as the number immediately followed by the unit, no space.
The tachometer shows 7250rpm
